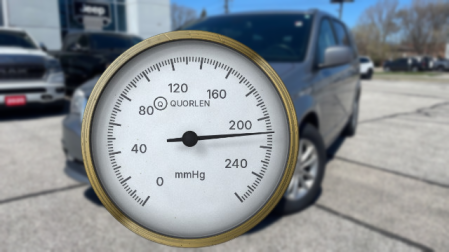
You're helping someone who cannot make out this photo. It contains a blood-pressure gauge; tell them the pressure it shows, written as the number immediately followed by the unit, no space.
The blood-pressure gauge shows 210mmHg
